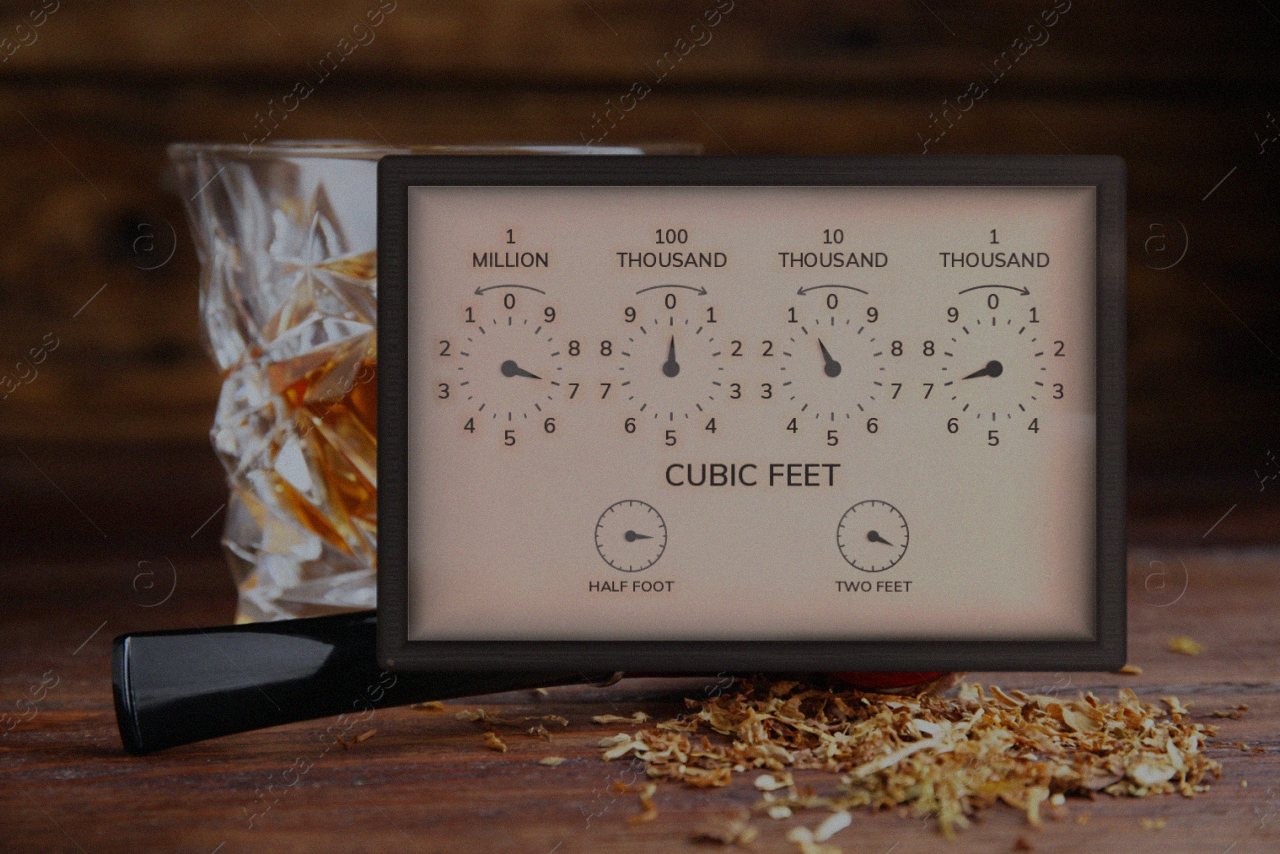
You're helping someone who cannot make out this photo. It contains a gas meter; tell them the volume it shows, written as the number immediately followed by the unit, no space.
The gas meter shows 700700ft³
